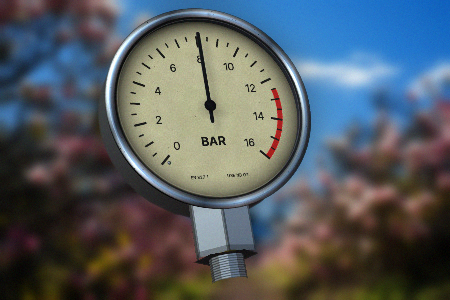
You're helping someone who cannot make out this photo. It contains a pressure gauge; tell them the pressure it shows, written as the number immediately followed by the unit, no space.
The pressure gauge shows 8bar
